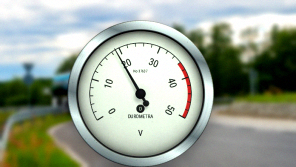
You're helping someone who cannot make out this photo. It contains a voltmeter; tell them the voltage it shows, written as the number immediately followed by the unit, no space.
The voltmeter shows 19V
